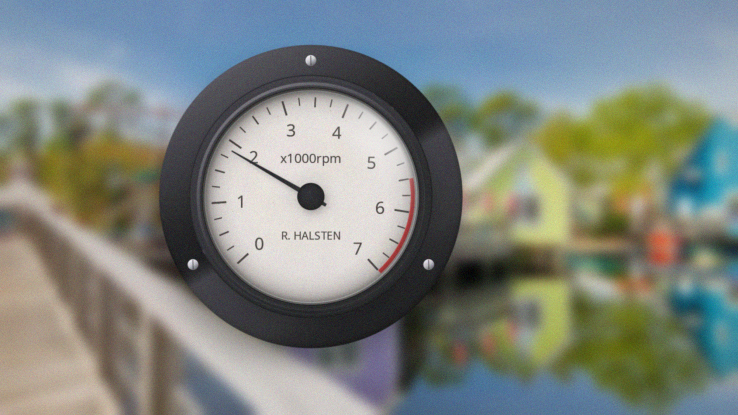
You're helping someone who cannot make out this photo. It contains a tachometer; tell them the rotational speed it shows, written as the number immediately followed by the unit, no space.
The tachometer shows 1875rpm
